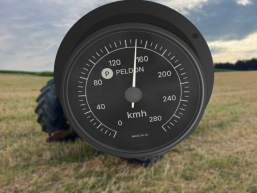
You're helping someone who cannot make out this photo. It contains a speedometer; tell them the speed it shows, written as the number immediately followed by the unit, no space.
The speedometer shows 150km/h
